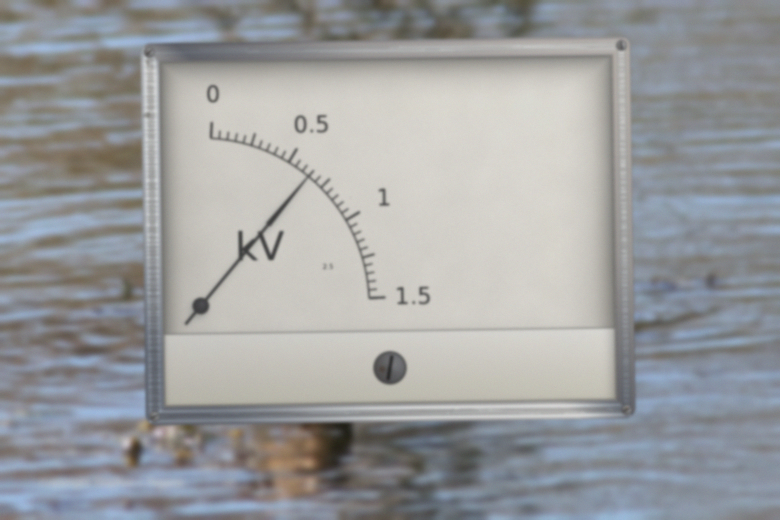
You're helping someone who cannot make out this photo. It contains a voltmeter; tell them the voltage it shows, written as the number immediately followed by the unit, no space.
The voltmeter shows 0.65kV
